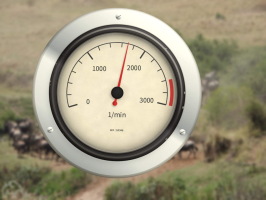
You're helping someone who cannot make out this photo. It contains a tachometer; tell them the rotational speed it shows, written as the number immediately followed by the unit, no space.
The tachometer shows 1700rpm
